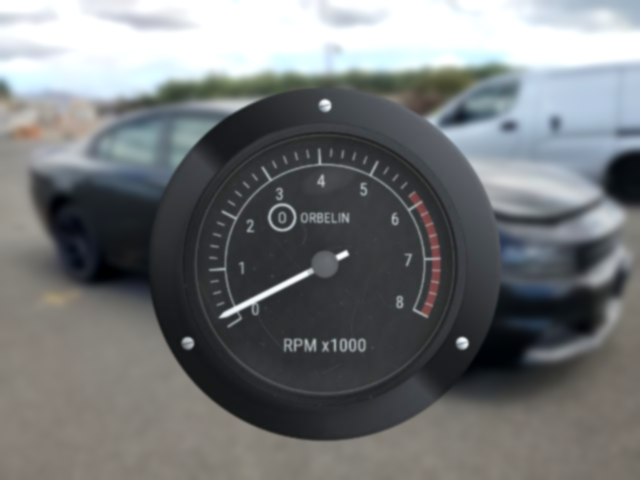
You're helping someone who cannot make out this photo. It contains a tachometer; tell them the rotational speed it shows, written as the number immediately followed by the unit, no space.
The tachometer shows 200rpm
